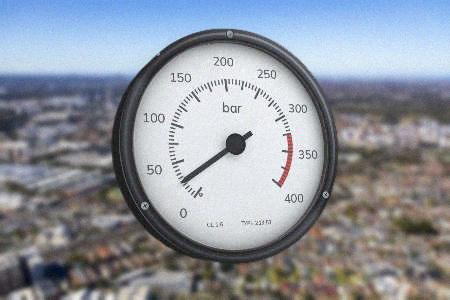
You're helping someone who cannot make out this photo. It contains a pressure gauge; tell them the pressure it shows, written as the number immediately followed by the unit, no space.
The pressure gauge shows 25bar
